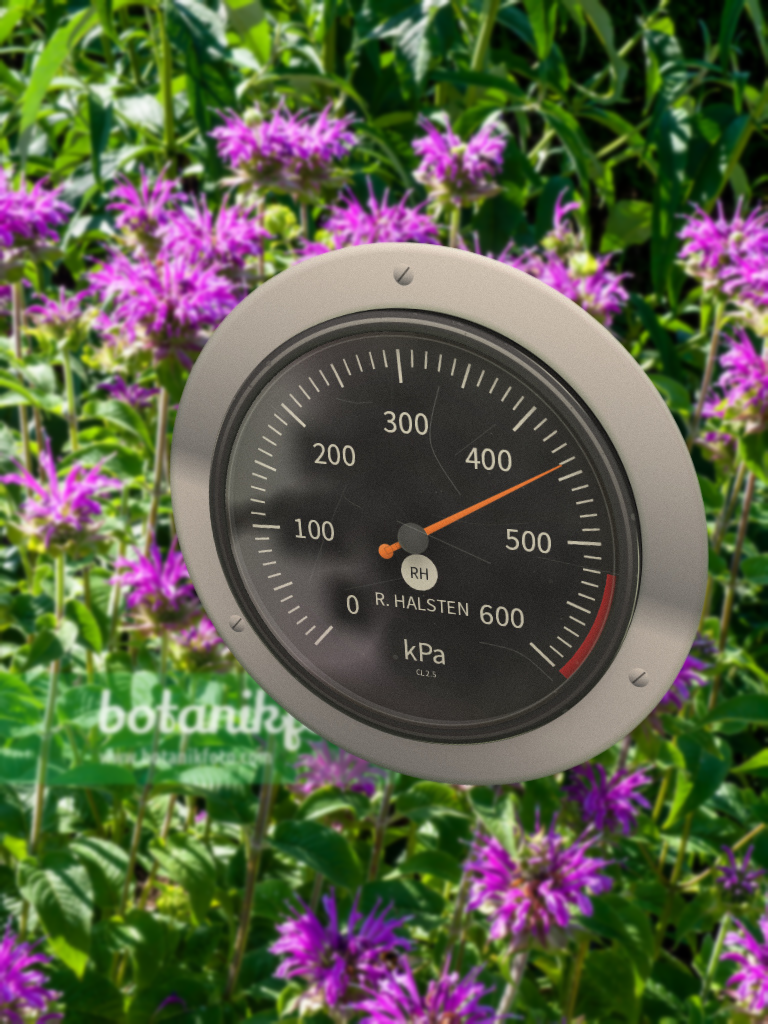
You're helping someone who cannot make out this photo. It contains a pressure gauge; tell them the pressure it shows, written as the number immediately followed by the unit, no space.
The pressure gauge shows 440kPa
